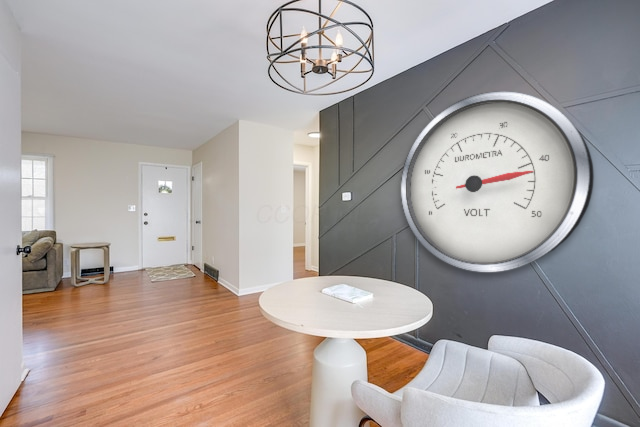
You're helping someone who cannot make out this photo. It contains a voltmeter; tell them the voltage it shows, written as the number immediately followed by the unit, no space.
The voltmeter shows 42V
